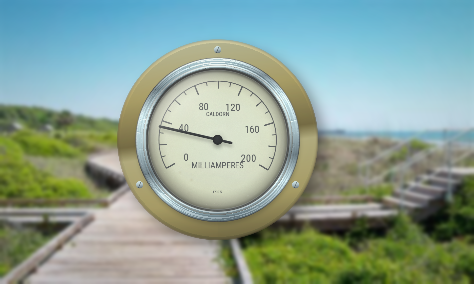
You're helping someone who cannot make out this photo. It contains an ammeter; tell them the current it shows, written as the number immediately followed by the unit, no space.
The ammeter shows 35mA
